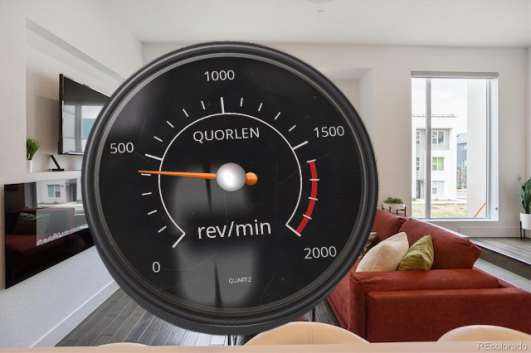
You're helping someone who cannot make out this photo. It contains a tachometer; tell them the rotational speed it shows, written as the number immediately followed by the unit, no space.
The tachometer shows 400rpm
